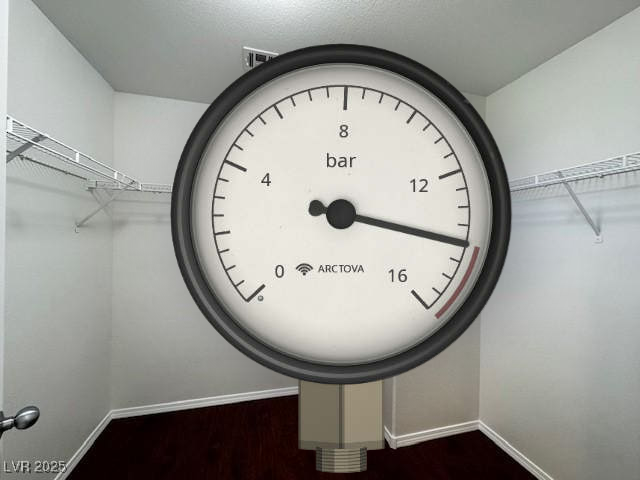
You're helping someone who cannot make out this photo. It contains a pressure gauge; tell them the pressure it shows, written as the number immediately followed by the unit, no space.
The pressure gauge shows 14bar
